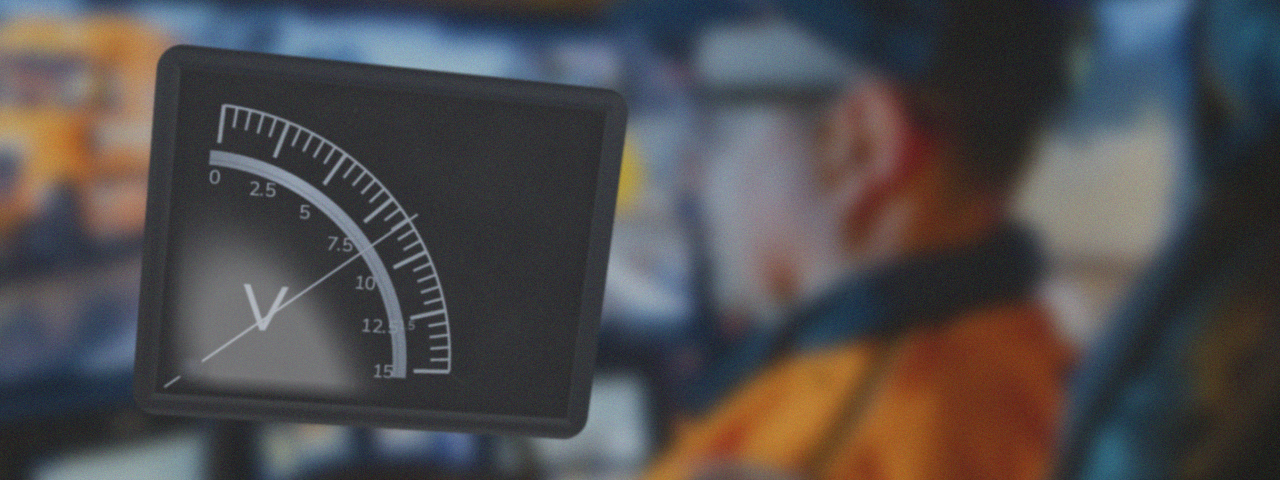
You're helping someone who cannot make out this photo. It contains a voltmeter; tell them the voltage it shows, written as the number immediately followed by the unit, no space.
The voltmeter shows 8.5V
